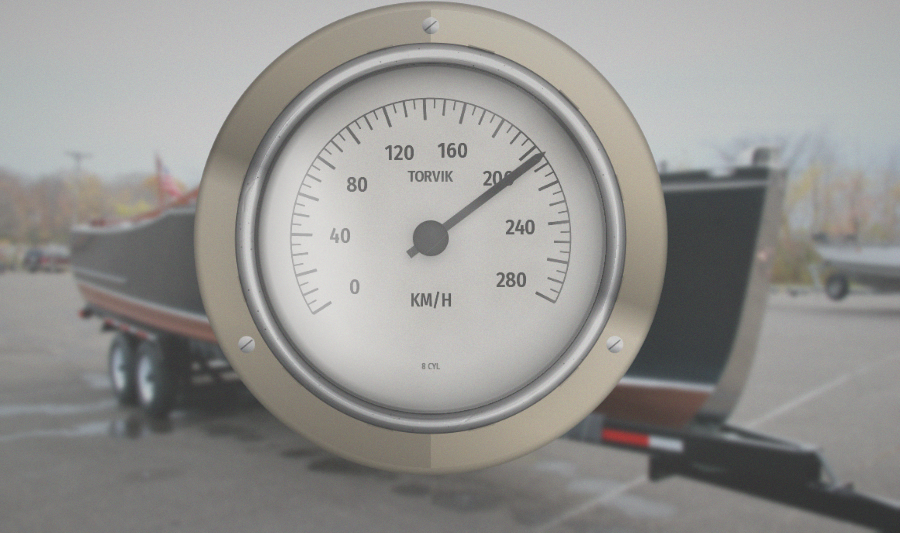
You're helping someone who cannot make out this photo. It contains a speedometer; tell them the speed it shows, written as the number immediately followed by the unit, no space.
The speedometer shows 205km/h
